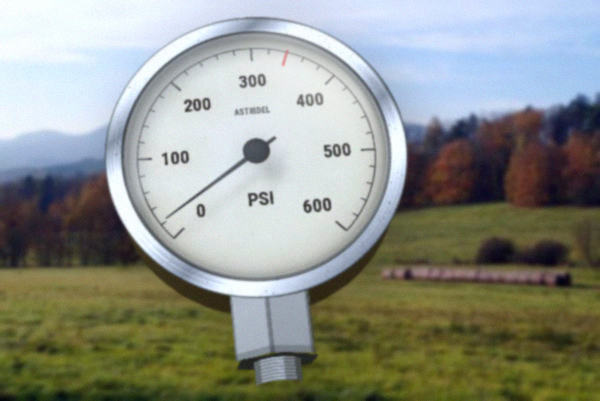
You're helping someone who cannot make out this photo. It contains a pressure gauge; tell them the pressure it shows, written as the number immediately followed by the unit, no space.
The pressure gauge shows 20psi
